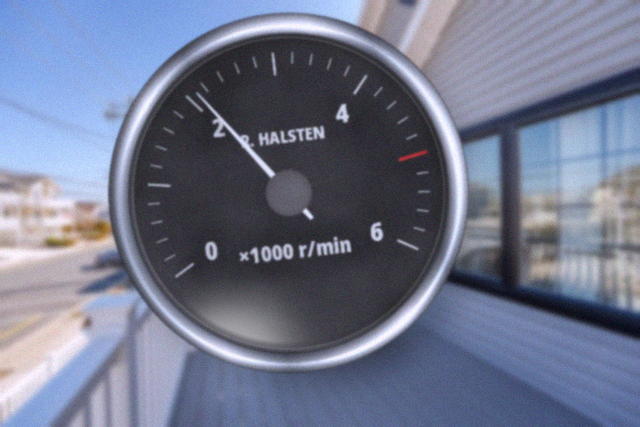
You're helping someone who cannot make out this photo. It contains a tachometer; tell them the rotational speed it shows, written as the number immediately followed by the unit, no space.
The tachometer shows 2100rpm
